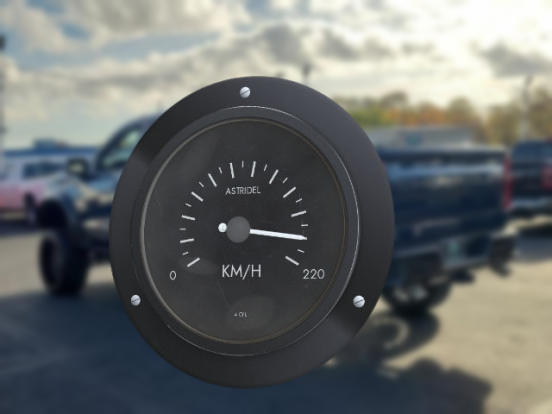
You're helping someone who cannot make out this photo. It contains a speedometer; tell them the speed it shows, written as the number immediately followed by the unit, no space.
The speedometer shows 200km/h
